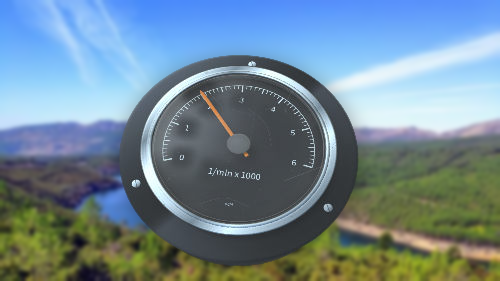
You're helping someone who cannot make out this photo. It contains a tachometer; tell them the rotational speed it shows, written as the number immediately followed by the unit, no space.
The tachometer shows 2000rpm
